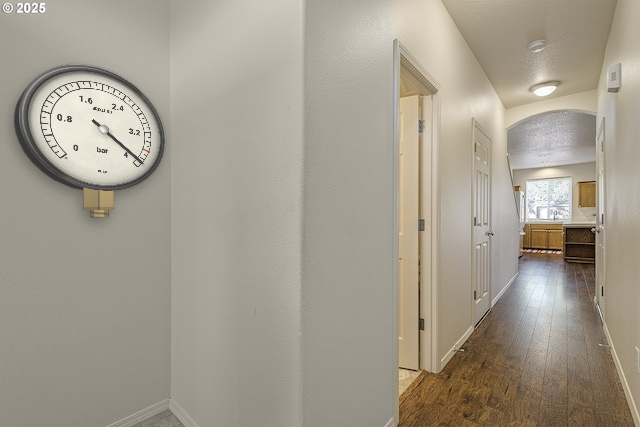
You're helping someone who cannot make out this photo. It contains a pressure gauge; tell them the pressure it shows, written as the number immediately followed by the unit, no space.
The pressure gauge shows 3.9bar
